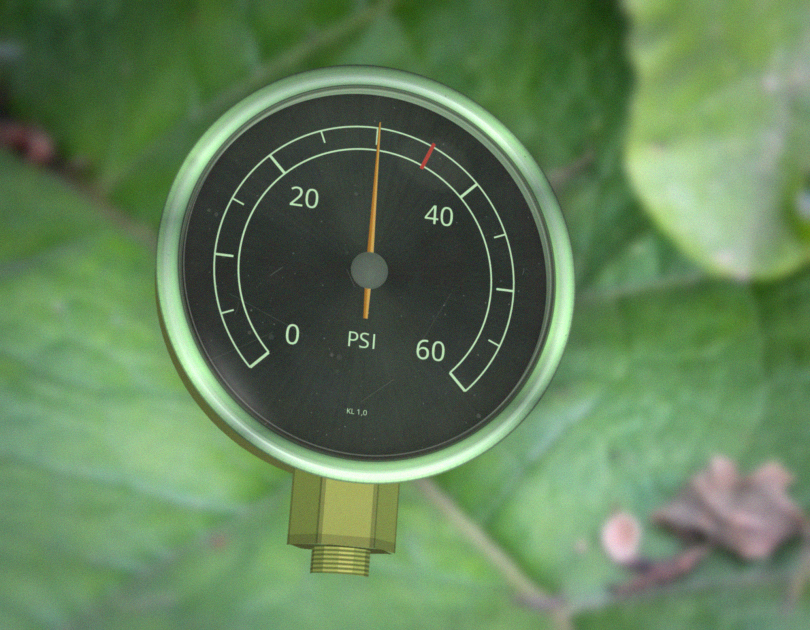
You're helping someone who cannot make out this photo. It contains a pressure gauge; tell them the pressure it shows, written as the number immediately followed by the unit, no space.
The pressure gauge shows 30psi
